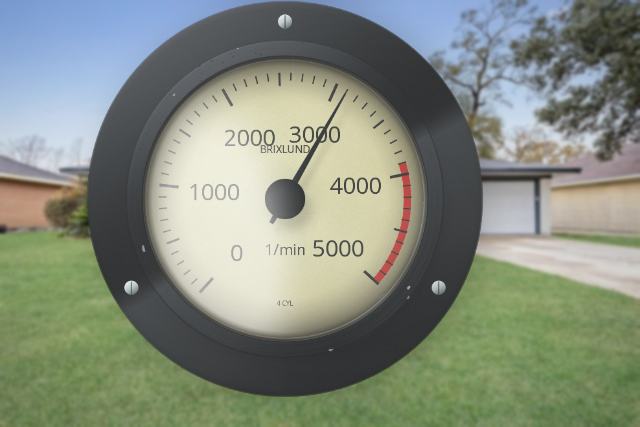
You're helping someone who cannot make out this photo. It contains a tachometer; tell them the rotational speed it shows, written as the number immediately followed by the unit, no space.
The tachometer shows 3100rpm
